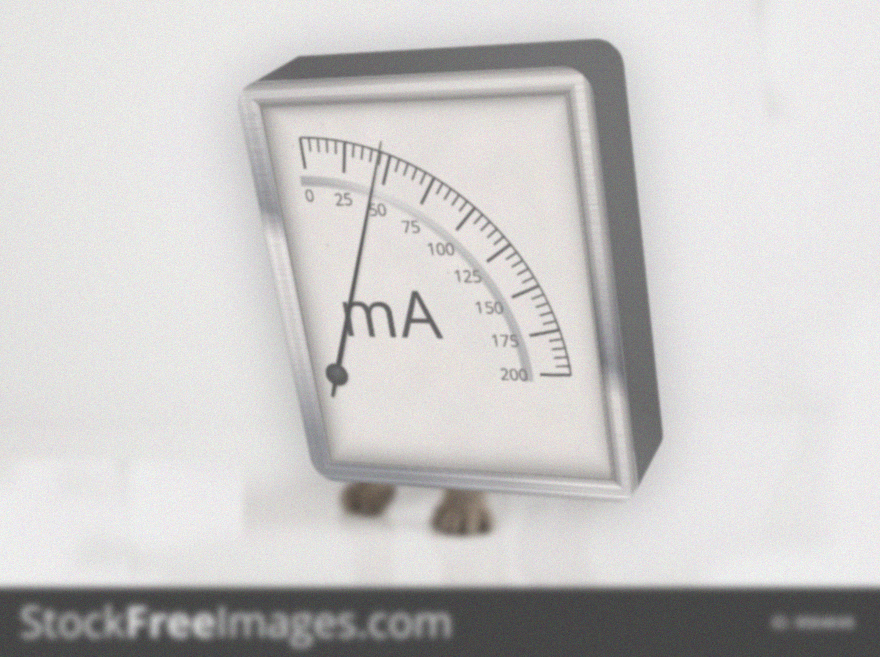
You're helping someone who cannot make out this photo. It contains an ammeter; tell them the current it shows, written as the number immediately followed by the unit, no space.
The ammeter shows 45mA
